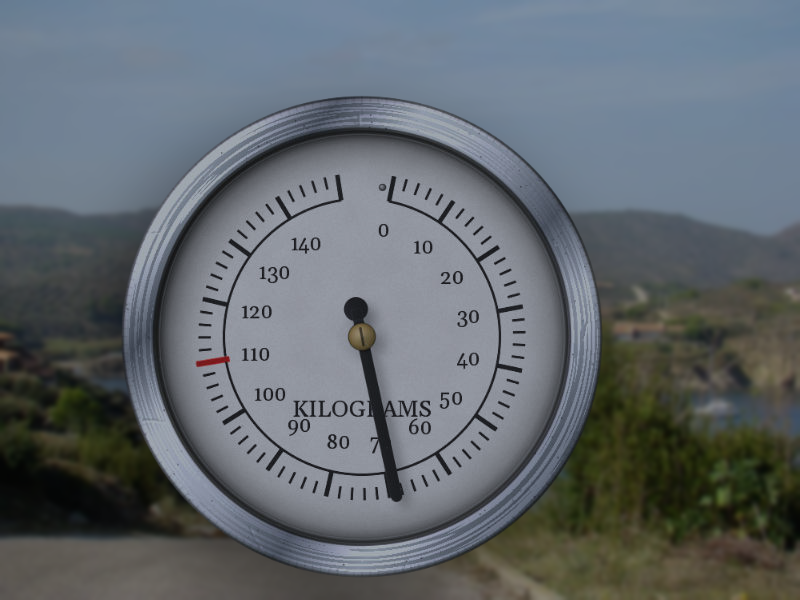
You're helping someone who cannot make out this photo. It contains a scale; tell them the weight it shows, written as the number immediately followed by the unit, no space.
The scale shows 69kg
